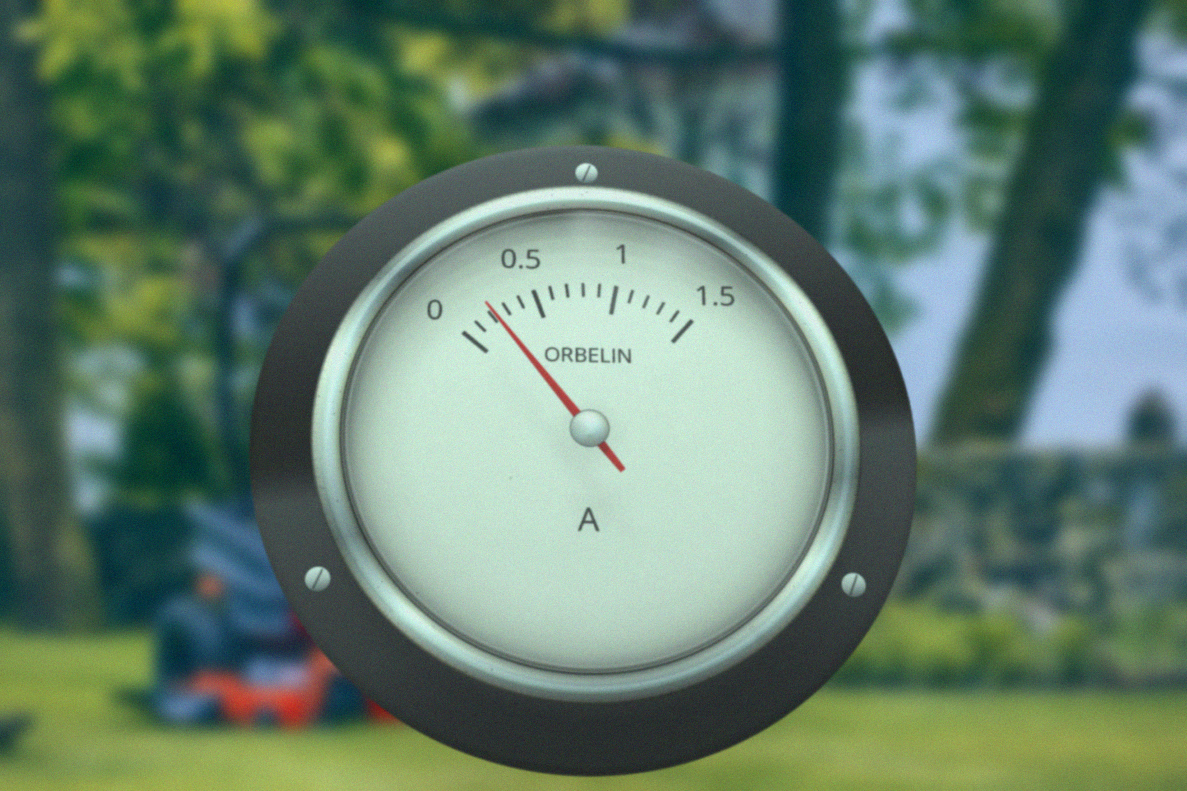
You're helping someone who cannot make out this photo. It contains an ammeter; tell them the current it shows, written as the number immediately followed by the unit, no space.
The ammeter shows 0.2A
